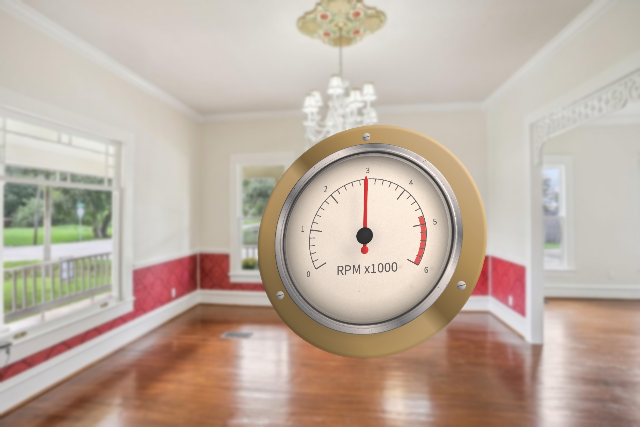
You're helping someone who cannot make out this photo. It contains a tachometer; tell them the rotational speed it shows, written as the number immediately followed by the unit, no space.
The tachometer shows 3000rpm
